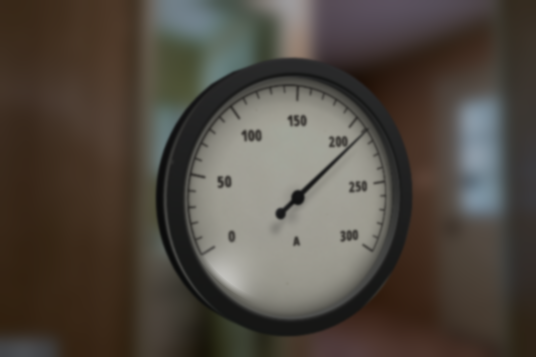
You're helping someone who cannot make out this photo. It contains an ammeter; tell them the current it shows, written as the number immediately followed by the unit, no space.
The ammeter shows 210A
